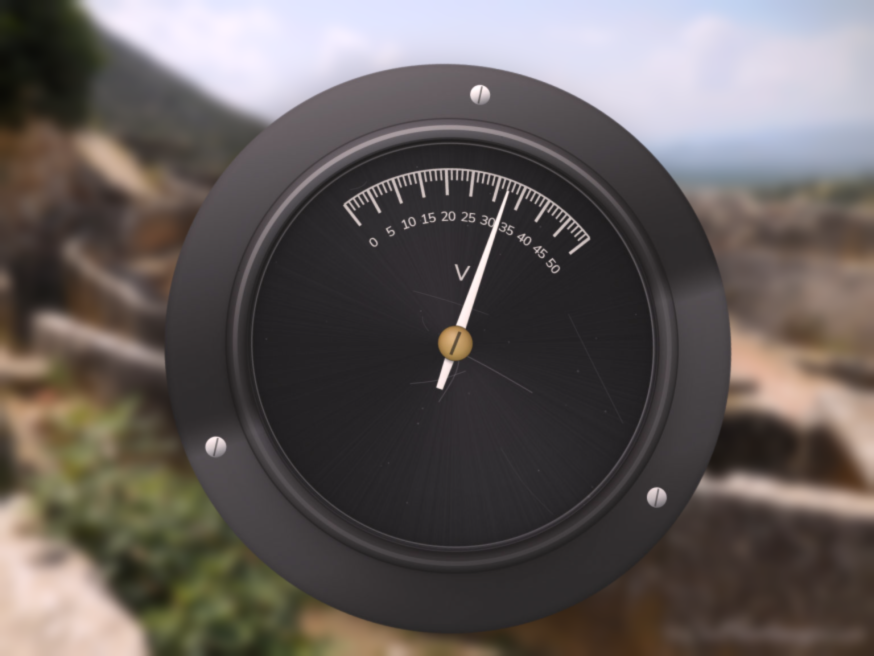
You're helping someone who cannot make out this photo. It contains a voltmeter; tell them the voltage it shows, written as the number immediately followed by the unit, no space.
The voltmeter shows 32V
